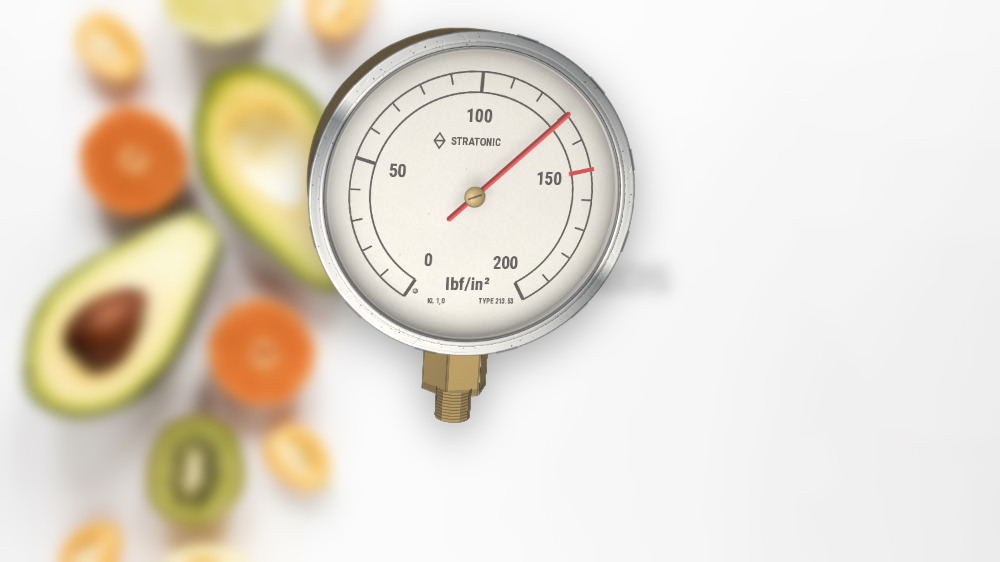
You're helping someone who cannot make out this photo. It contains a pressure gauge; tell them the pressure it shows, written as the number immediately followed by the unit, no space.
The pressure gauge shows 130psi
